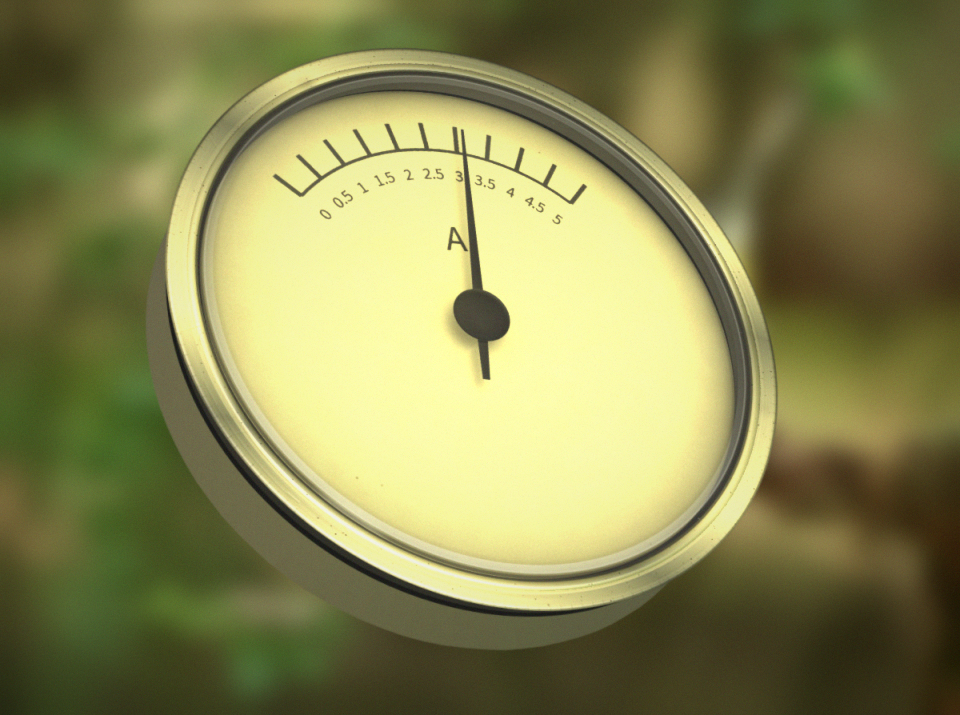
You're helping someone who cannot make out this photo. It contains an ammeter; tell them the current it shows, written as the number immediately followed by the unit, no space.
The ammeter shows 3A
